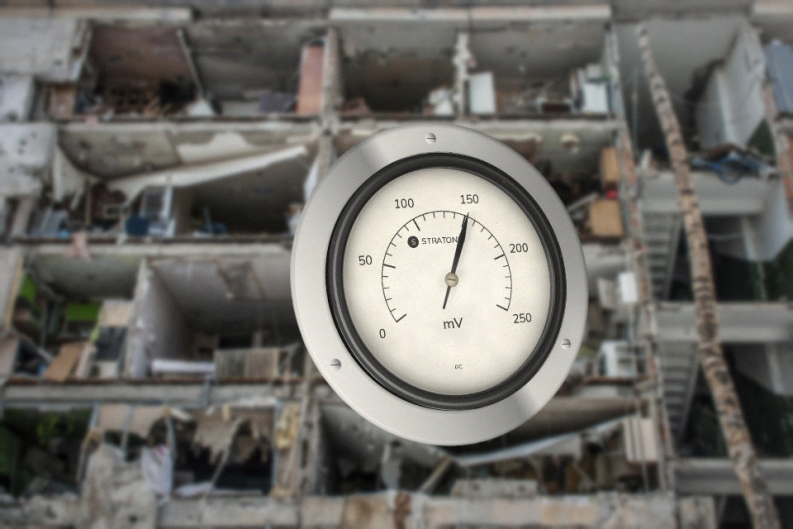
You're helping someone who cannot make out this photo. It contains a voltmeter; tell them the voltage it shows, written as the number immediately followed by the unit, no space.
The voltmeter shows 150mV
